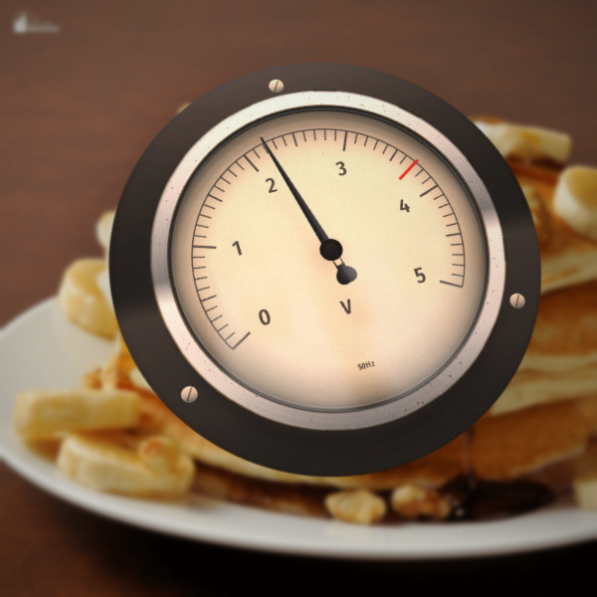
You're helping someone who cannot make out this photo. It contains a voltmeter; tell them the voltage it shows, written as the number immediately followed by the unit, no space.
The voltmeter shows 2.2V
